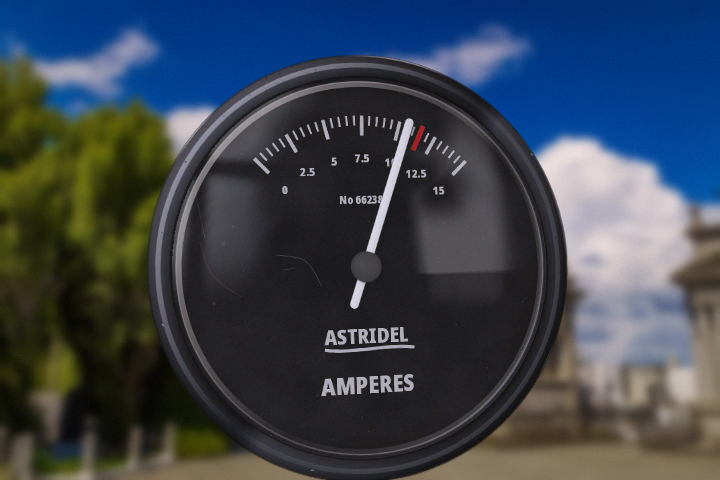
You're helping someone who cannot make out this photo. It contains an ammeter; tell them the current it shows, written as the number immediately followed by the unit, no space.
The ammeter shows 10.5A
